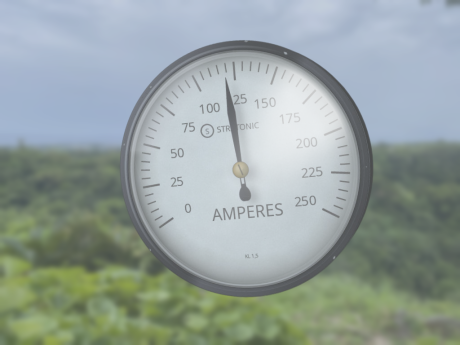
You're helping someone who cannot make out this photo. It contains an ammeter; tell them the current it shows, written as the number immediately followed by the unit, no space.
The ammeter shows 120A
